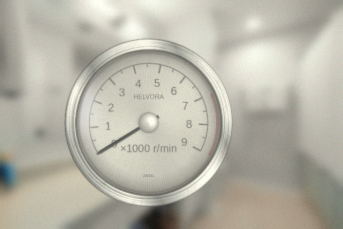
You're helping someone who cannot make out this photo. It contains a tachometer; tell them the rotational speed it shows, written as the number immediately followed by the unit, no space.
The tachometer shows 0rpm
